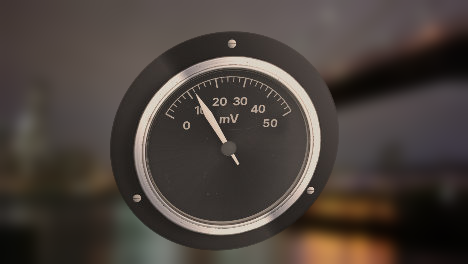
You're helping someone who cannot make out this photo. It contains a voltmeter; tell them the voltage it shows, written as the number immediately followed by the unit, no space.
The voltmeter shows 12mV
